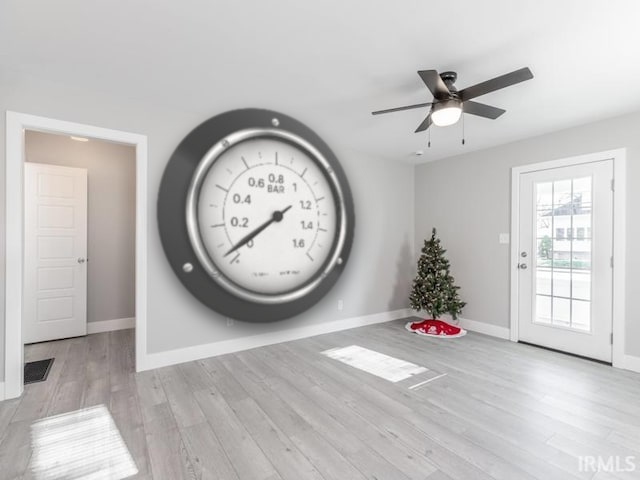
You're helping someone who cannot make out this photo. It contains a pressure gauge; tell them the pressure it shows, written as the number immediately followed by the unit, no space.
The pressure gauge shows 0.05bar
